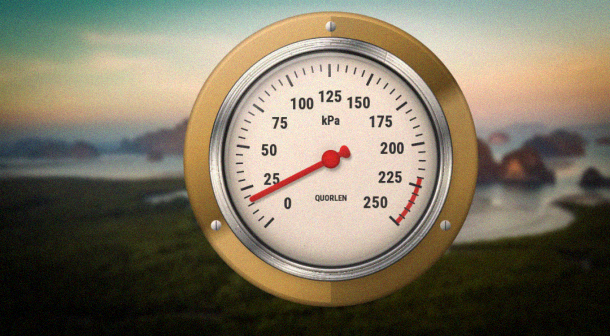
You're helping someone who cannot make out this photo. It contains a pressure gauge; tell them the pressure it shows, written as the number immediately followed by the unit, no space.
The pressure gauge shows 17.5kPa
